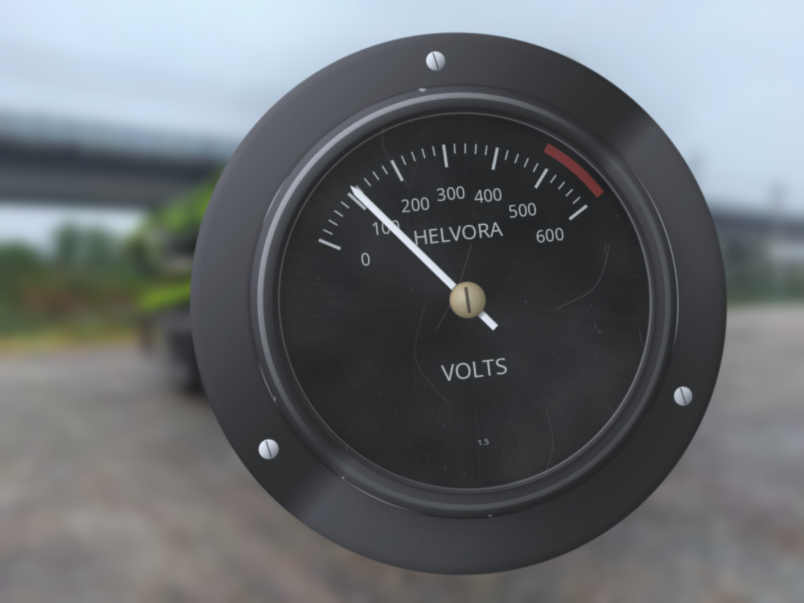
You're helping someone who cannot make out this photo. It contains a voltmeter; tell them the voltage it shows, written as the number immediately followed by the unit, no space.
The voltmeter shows 110V
